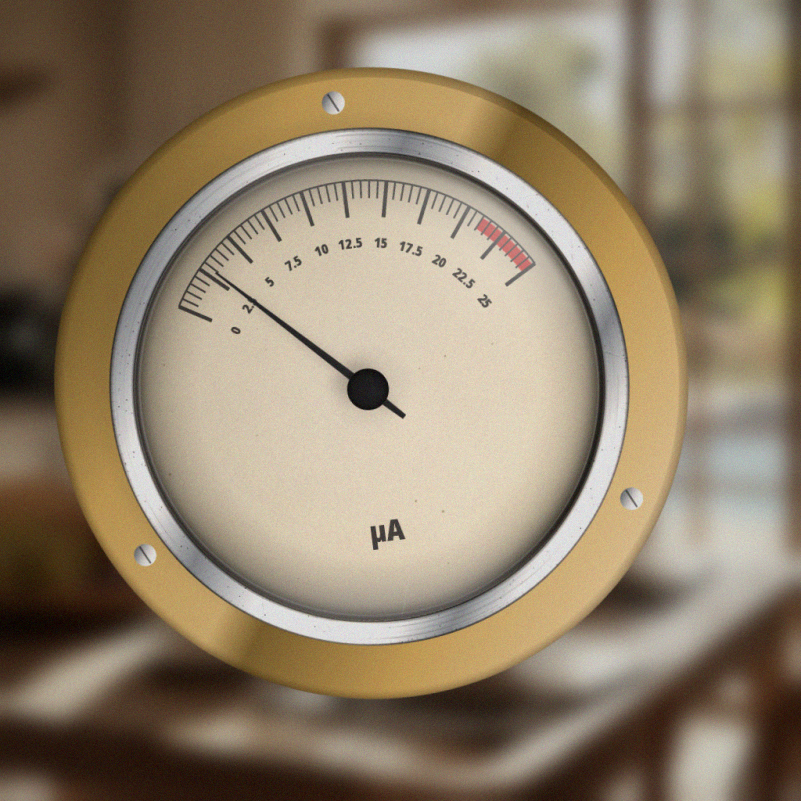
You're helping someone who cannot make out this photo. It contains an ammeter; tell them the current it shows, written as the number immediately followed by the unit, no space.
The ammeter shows 3µA
